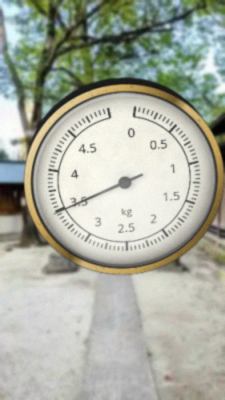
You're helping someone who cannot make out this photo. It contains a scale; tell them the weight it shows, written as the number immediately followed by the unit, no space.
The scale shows 3.5kg
